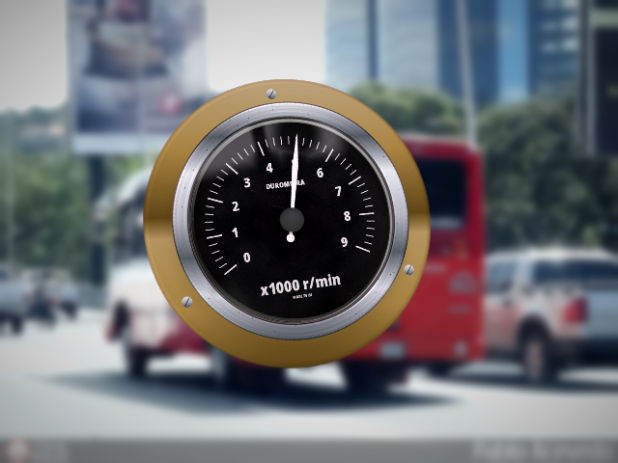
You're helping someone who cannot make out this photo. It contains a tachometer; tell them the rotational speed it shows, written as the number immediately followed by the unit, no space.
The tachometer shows 5000rpm
